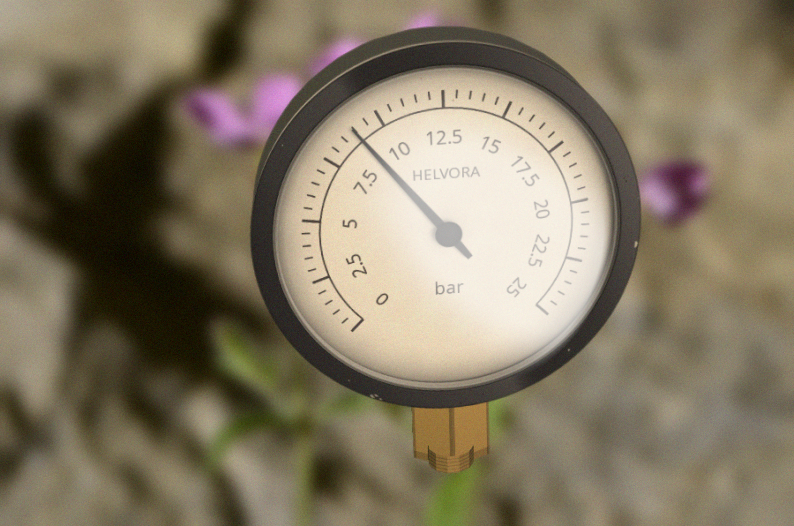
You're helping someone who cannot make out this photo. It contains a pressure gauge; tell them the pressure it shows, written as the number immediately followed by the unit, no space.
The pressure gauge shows 9bar
